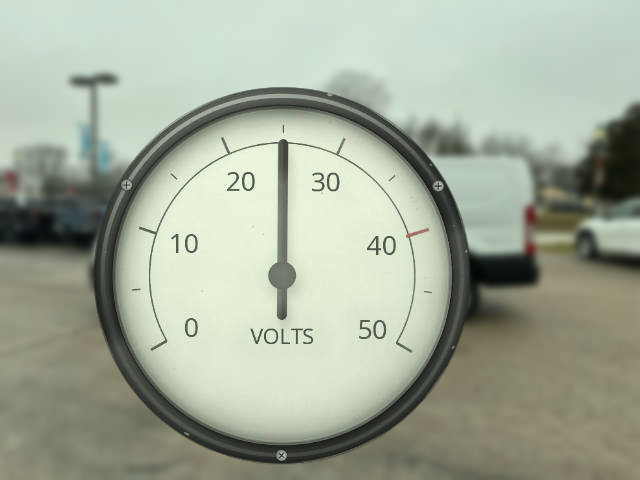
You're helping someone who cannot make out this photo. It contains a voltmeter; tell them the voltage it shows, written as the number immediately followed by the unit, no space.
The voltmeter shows 25V
